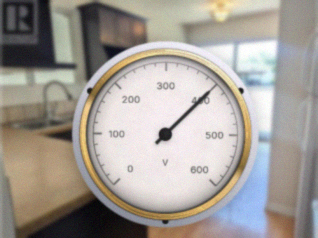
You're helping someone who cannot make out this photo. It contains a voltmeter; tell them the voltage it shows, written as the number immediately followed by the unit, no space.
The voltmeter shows 400V
